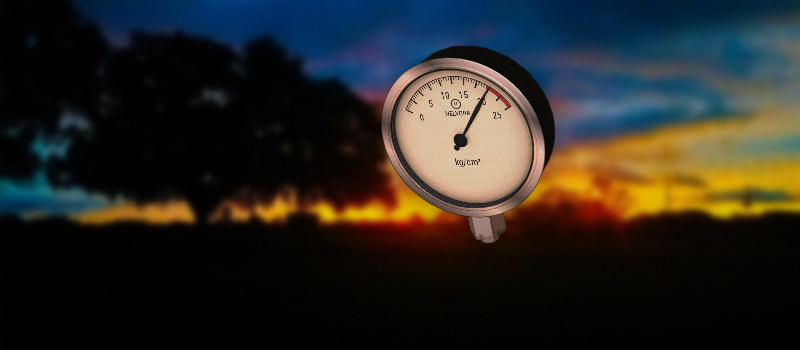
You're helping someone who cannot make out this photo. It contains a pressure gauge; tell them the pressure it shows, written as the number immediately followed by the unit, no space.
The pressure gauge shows 20kg/cm²
